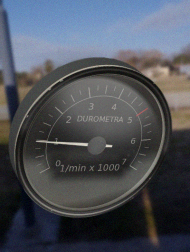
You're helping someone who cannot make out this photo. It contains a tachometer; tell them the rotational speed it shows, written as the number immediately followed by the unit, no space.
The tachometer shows 1000rpm
